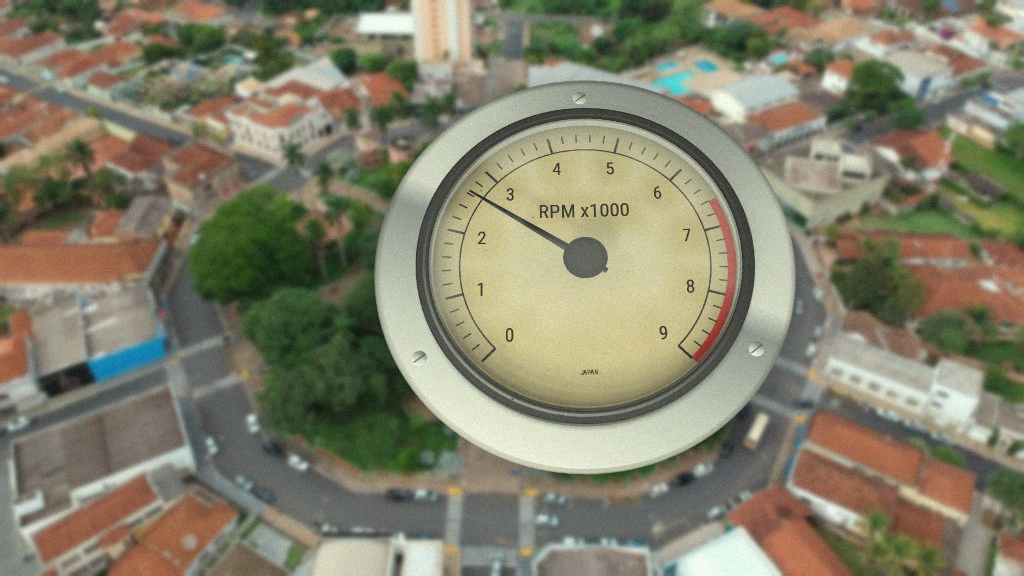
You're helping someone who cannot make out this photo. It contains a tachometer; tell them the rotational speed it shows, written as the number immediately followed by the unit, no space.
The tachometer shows 2600rpm
